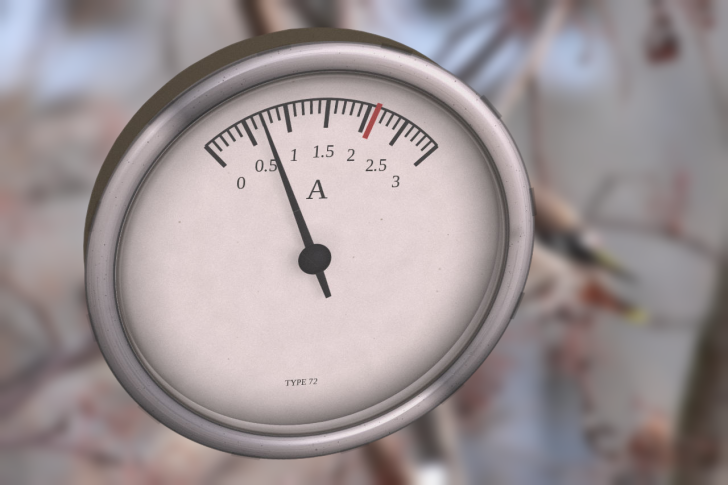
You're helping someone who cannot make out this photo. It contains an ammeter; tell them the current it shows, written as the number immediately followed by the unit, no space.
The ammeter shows 0.7A
